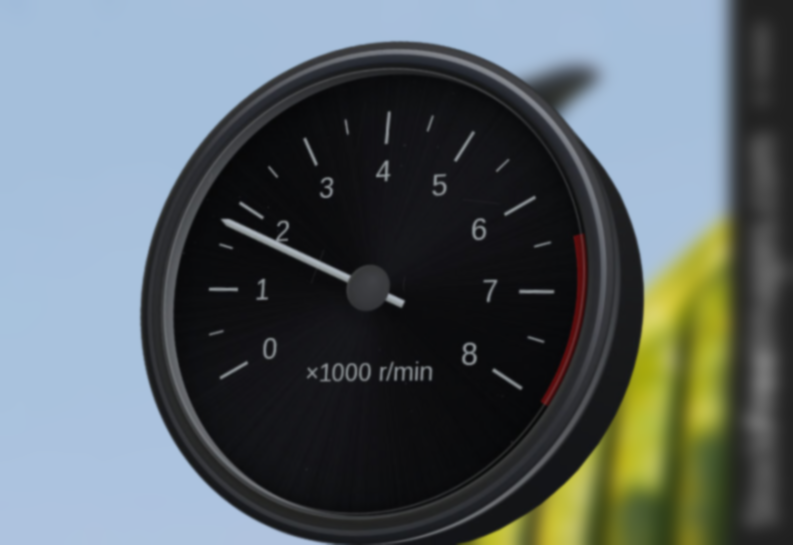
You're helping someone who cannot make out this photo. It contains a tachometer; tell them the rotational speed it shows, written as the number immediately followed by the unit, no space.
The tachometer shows 1750rpm
